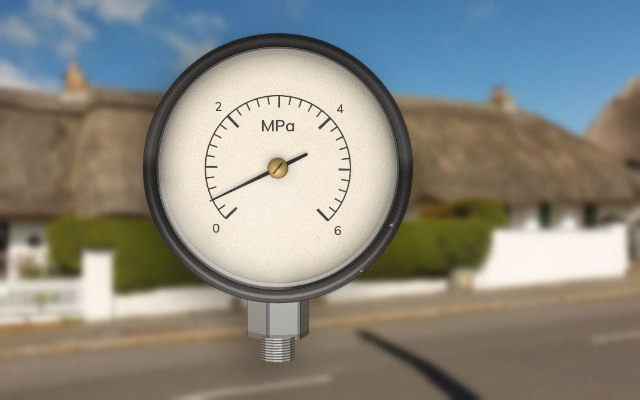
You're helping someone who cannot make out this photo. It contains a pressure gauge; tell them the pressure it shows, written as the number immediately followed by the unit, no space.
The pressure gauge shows 0.4MPa
